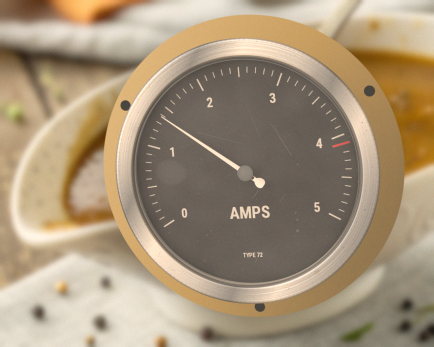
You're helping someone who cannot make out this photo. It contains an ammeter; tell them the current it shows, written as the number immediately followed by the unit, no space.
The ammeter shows 1.4A
